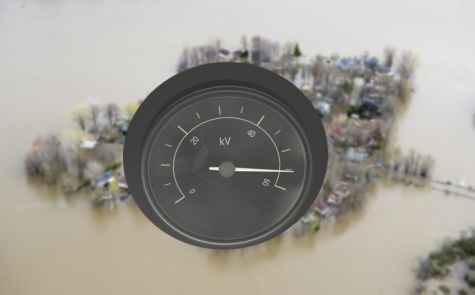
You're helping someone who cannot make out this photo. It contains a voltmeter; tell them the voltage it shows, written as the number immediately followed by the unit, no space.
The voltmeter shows 55kV
